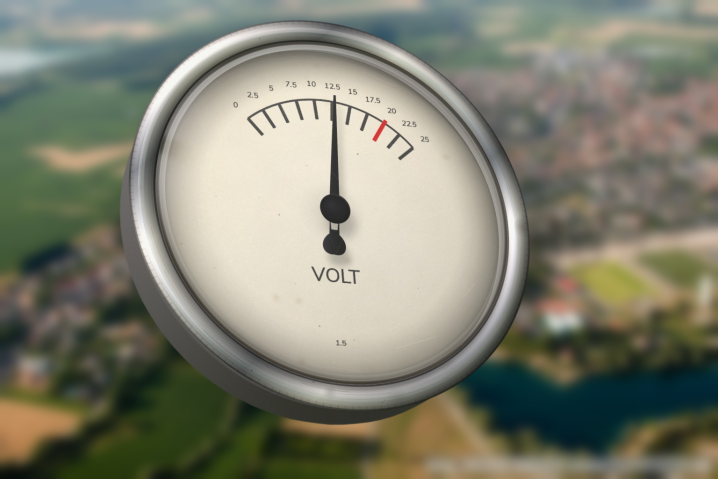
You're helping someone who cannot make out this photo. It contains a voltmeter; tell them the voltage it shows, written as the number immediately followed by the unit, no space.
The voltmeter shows 12.5V
